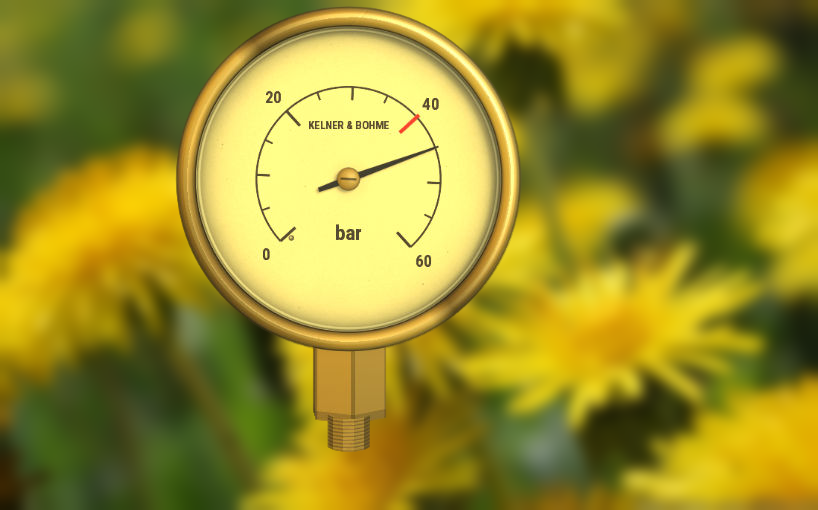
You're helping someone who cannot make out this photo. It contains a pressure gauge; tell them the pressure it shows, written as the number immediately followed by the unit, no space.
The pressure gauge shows 45bar
